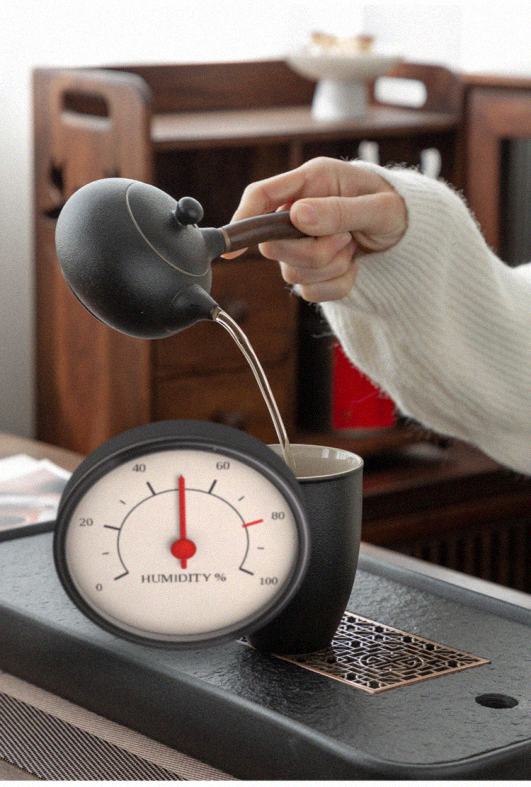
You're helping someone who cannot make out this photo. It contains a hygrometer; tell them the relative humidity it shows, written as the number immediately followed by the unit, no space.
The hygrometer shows 50%
